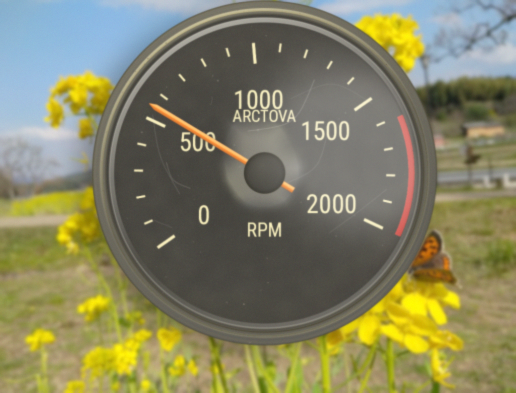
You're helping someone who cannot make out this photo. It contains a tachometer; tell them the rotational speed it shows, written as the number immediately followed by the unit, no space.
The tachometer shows 550rpm
